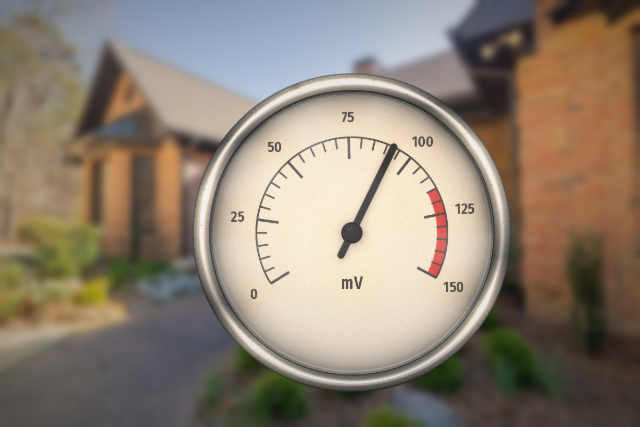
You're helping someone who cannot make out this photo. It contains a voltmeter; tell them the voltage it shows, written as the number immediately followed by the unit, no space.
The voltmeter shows 92.5mV
